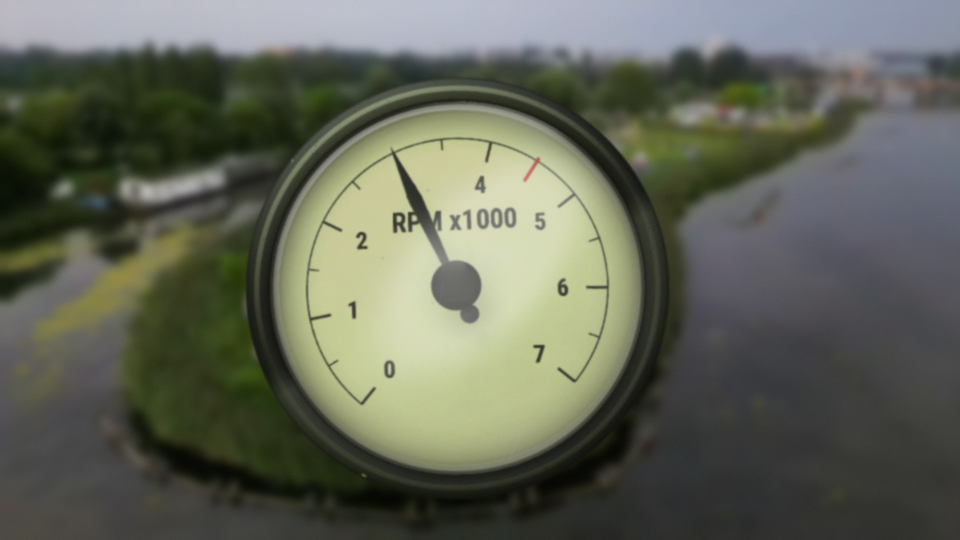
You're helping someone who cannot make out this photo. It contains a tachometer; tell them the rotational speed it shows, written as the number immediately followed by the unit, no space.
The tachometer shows 3000rpm
